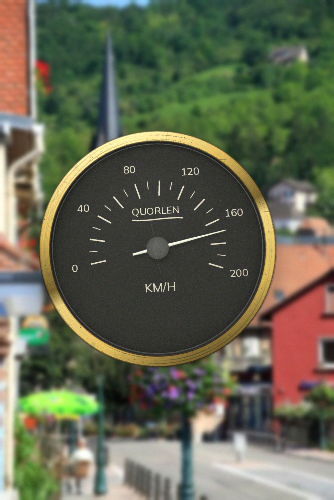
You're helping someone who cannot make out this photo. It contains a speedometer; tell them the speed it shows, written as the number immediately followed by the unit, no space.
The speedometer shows 170km/h
